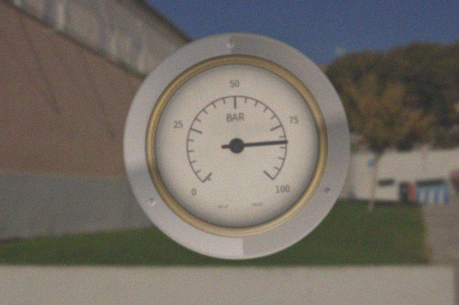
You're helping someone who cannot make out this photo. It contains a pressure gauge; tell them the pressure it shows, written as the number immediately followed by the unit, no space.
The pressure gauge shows 82.5bar
